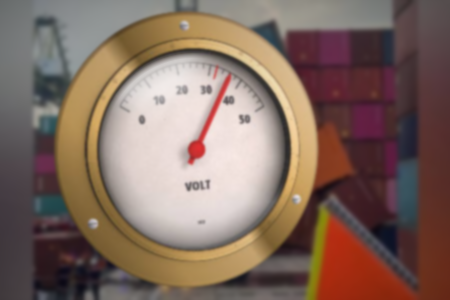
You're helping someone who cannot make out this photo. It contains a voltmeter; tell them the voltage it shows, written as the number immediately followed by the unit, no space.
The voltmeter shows 36V
